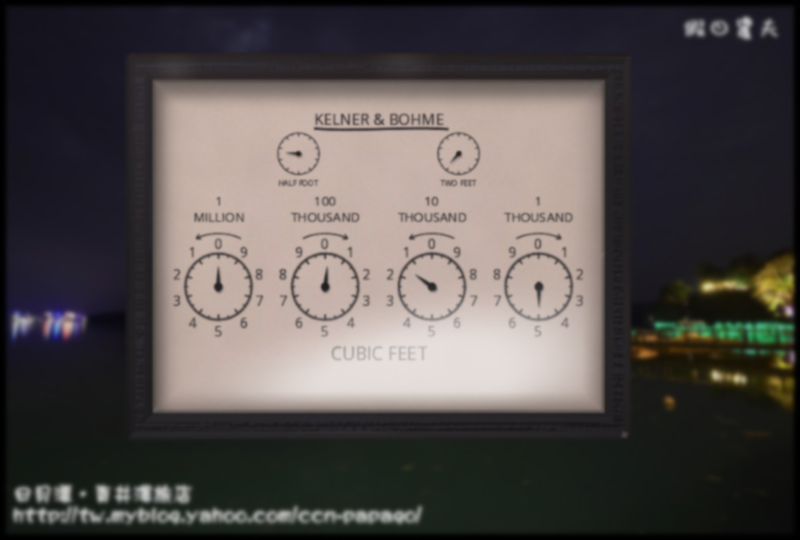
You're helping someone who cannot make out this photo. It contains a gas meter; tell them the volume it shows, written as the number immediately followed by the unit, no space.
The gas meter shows 1500ft³
